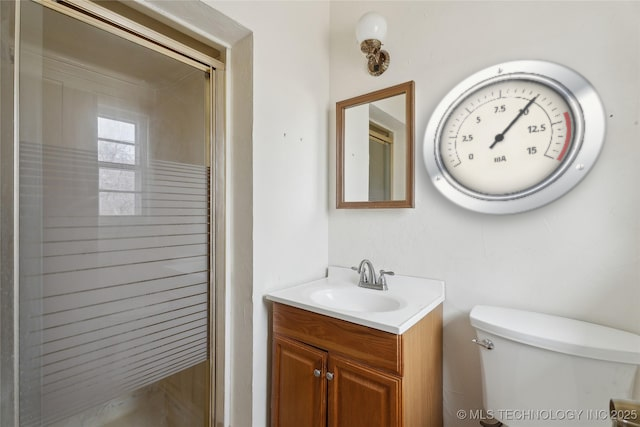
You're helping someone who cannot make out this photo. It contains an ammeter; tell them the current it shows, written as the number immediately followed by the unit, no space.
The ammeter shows 10mA
